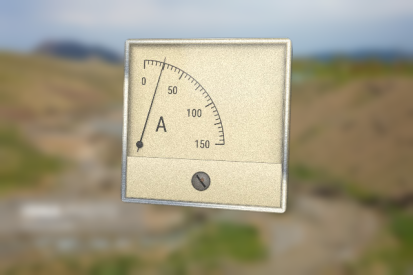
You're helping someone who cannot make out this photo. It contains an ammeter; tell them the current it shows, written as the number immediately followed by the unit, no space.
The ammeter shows 25A
